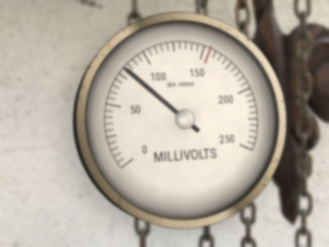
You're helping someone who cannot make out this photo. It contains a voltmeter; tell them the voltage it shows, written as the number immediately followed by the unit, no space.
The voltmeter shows 80mV
